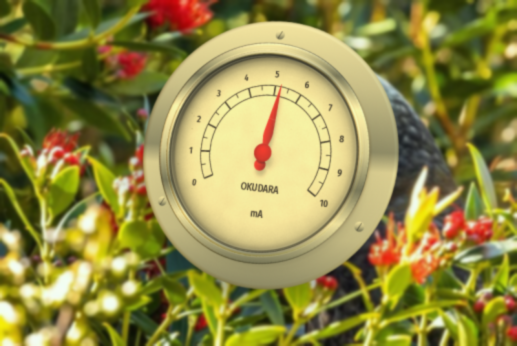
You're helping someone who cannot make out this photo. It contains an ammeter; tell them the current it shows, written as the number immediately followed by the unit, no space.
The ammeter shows 5.25mA
